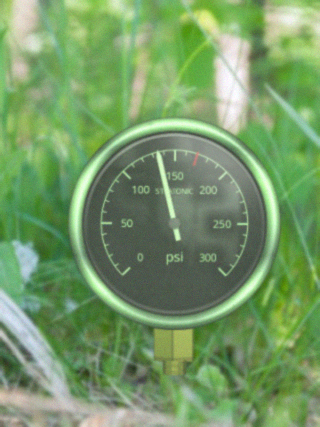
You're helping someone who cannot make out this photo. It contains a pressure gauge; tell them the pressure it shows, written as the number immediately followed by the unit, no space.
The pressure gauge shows 135psi
